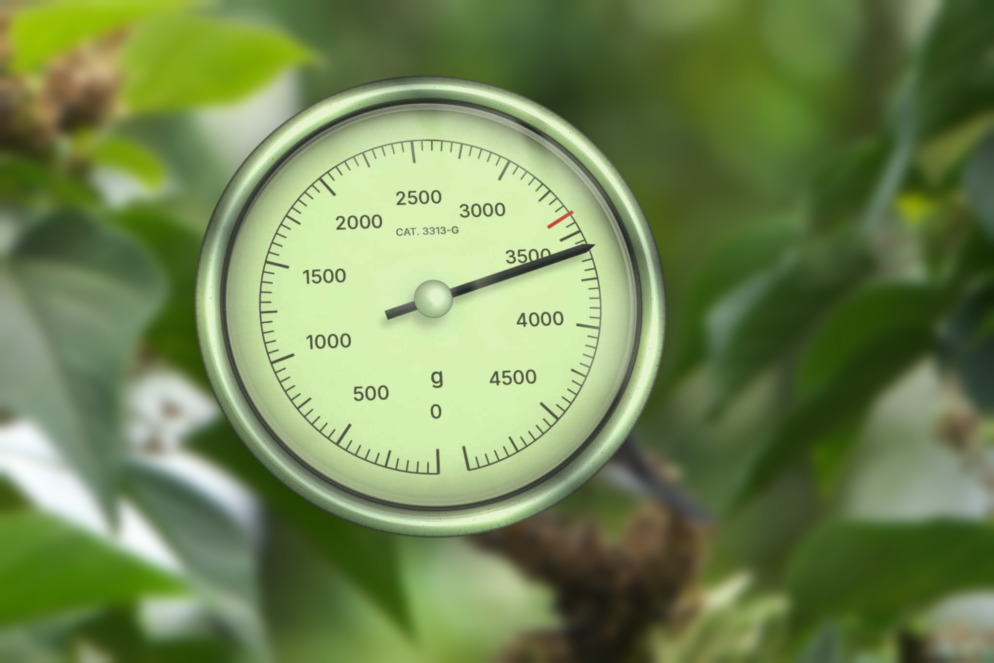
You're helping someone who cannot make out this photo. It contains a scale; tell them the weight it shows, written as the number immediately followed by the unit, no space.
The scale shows 3600g
